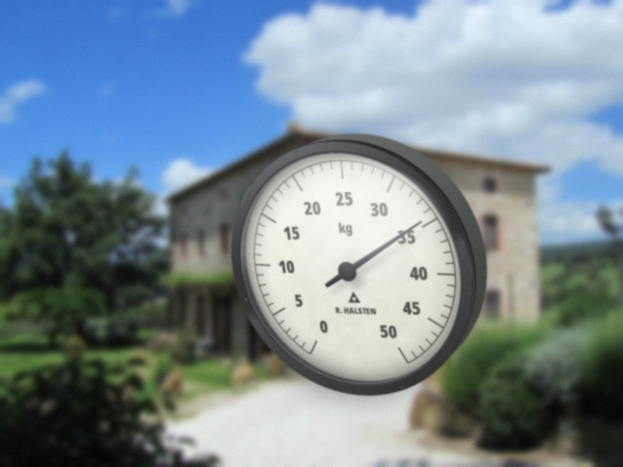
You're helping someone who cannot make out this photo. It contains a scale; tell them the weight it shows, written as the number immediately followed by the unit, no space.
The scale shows 34.5kg
